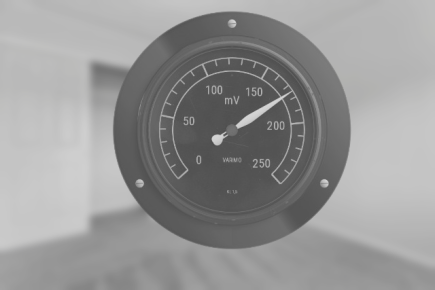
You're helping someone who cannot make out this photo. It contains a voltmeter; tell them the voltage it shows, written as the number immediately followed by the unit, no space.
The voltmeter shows 175mV
